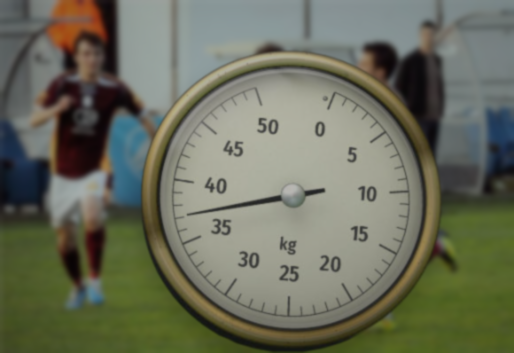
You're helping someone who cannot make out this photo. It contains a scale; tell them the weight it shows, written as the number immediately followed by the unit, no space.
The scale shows 37kg
